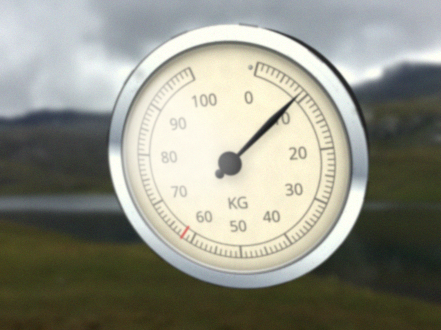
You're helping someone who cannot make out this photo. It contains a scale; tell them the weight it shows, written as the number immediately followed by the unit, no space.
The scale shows 9kg
